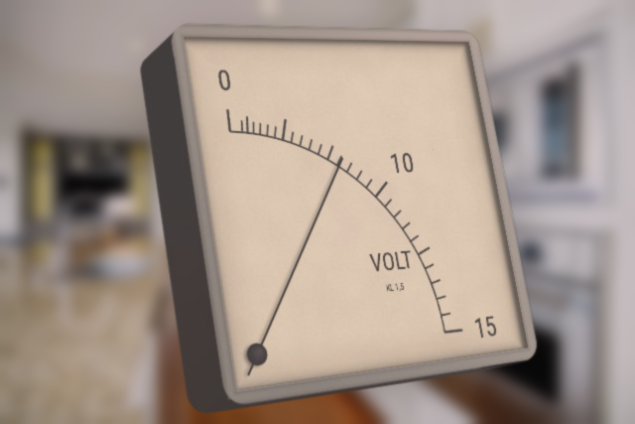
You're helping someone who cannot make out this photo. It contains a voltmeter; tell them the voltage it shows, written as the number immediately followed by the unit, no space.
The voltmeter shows 8V
